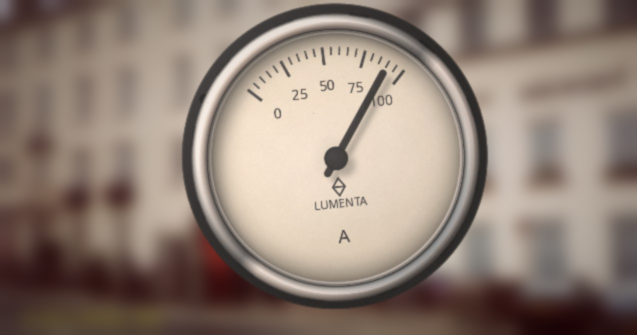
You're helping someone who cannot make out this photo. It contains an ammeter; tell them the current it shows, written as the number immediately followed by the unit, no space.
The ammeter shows 90A
